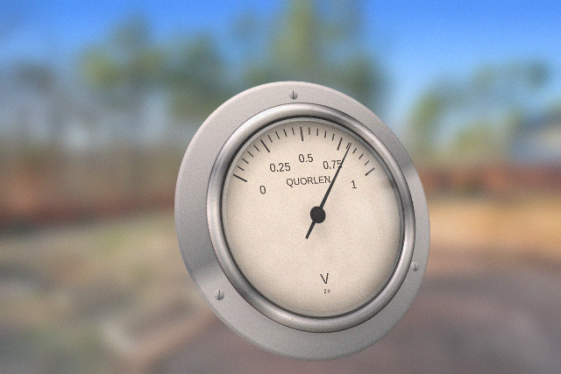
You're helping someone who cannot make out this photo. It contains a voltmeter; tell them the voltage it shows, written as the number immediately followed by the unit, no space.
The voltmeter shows 0.8V
